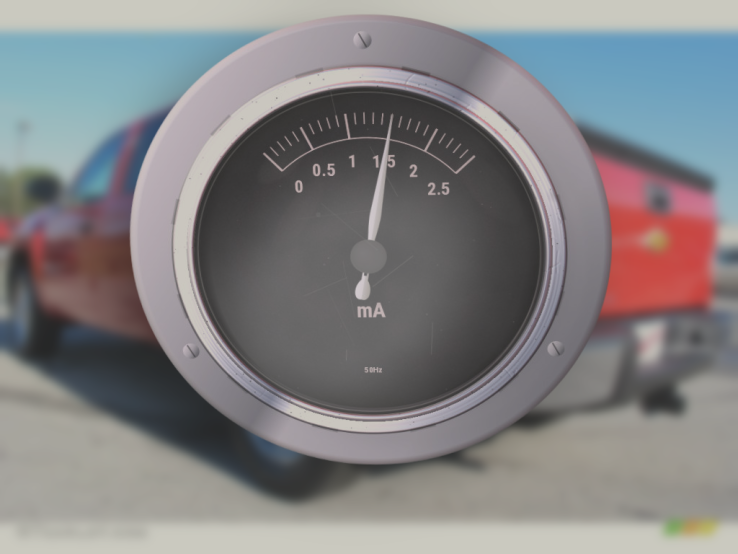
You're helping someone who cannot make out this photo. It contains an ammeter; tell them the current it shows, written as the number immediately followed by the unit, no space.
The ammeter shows 1.5mA
